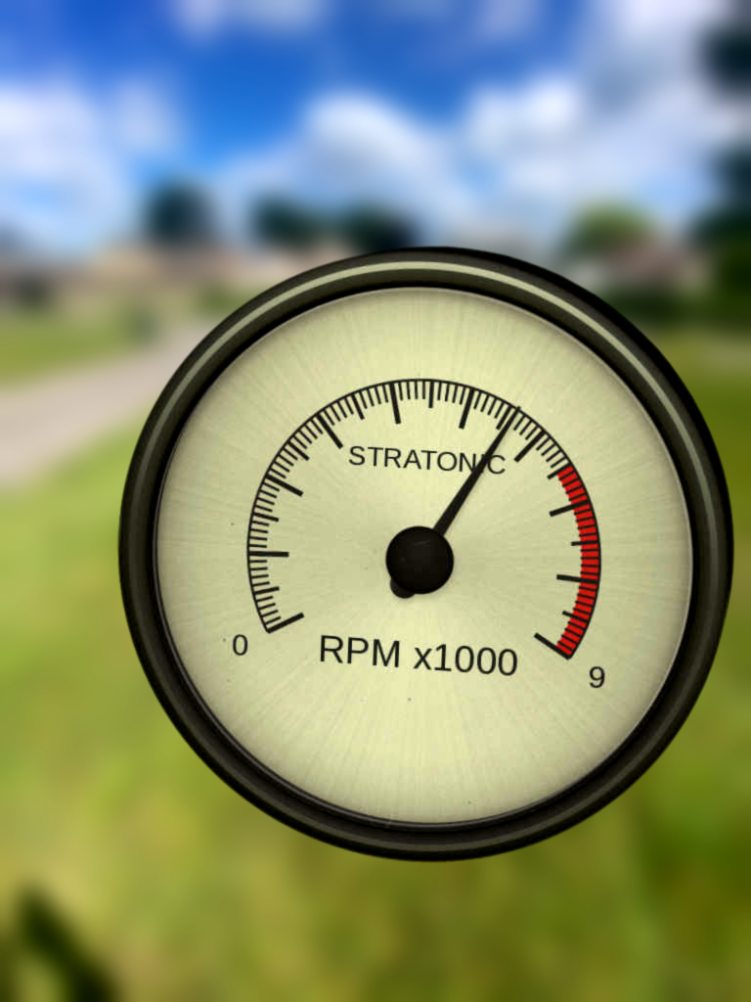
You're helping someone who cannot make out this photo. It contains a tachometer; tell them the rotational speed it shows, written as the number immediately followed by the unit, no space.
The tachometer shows 5600rpm
